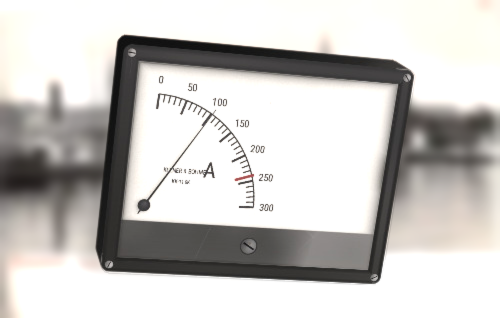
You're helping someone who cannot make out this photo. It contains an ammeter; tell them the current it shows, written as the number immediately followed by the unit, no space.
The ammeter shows 100A
